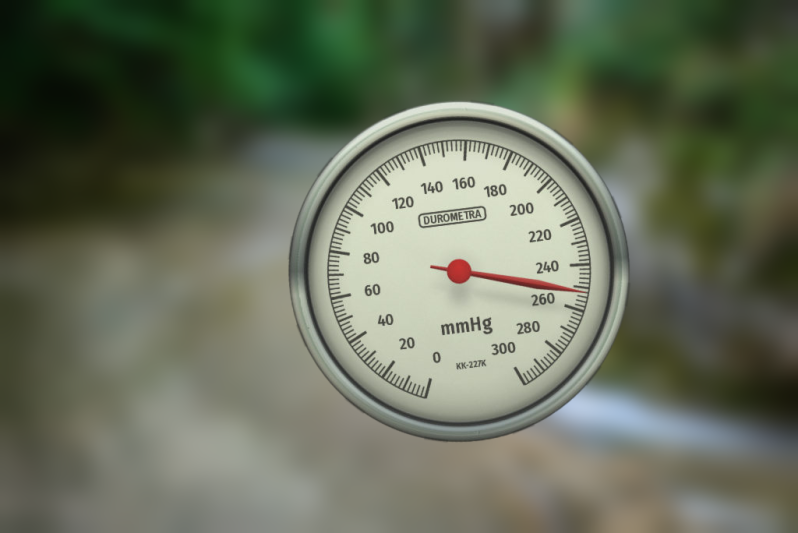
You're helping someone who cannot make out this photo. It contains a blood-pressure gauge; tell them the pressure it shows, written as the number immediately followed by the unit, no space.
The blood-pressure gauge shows 252mmHg
